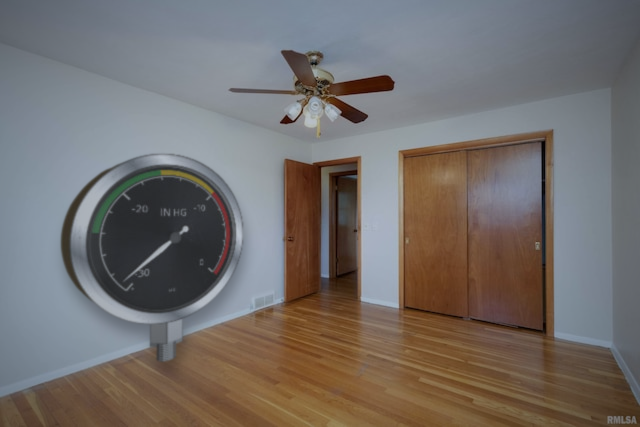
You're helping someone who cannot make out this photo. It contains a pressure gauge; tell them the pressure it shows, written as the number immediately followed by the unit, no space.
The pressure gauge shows -29inHg
